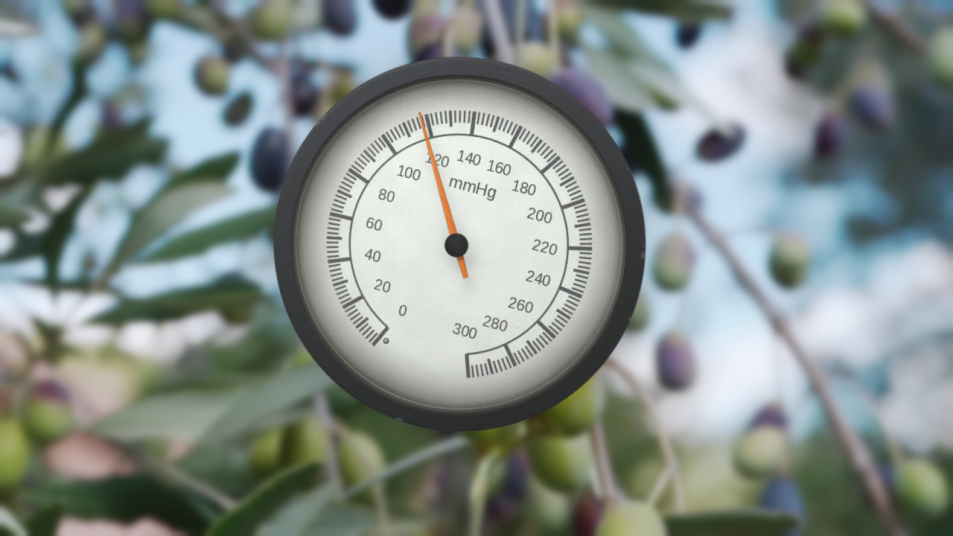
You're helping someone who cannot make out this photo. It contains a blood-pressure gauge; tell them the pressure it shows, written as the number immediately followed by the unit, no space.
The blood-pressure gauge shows 118mmHg
